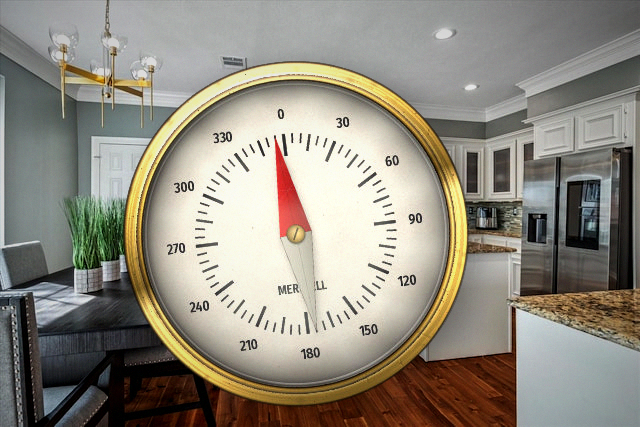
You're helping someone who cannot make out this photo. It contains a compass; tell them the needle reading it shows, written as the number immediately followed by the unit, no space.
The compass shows 355°
